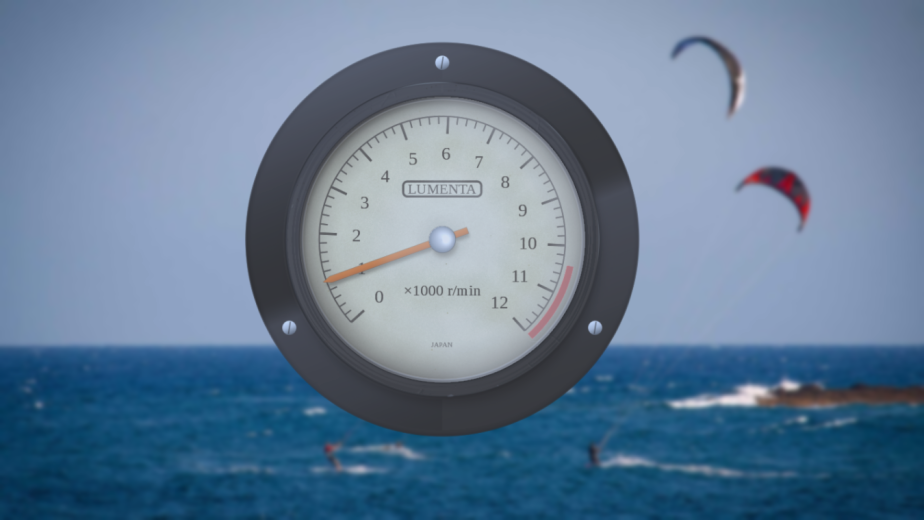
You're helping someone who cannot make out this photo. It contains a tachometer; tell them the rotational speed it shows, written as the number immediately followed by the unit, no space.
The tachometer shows 1000rpm
